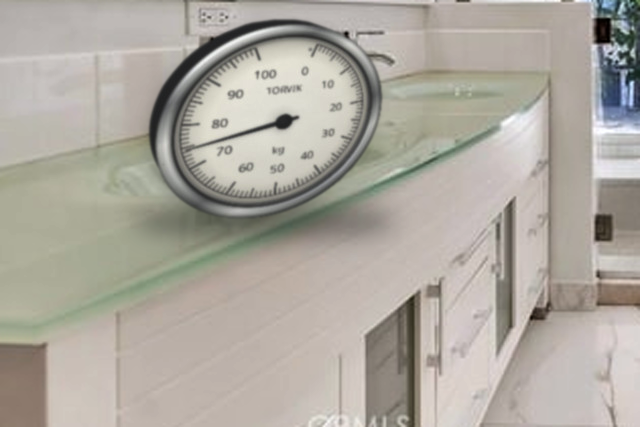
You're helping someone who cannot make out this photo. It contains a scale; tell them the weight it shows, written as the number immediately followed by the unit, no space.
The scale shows 75kg
